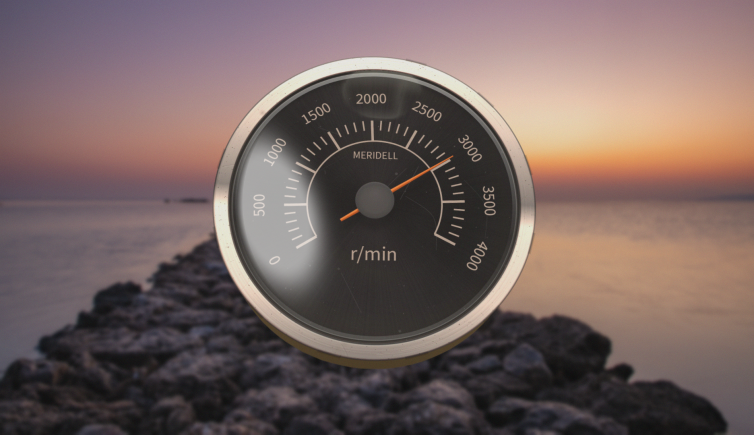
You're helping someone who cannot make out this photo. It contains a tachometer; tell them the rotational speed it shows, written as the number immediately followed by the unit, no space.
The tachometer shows 3000rpm
